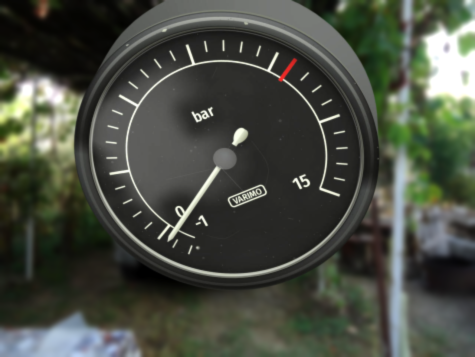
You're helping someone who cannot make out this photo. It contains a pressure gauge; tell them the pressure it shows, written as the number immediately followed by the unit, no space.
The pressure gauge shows -0.25bar
